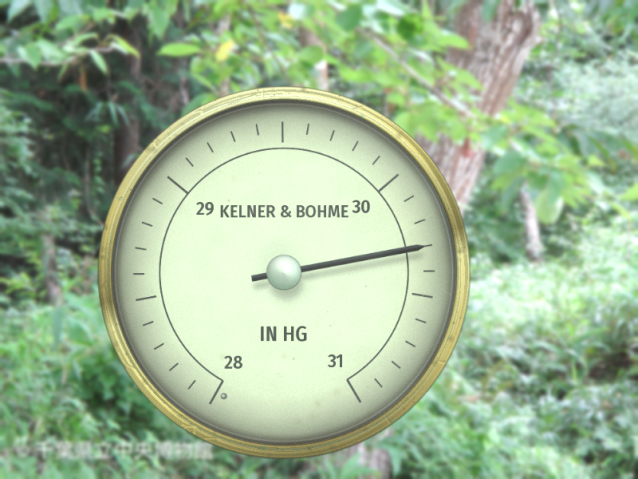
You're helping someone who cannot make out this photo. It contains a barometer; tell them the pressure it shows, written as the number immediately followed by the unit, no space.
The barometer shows 30.3inHg
